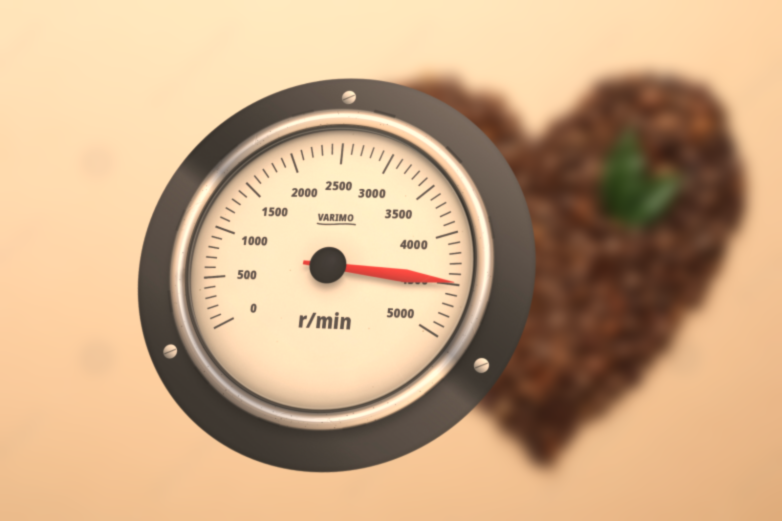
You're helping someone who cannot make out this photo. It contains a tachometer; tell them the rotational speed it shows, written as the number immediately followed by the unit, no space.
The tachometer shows 4500rpm
